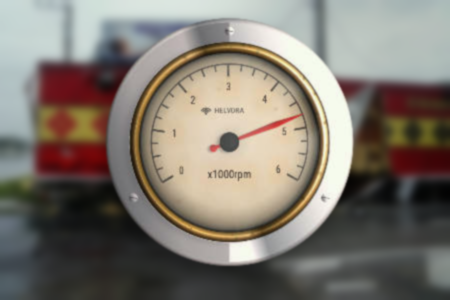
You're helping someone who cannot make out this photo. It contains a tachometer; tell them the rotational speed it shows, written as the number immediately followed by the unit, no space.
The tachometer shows 4750rpm
